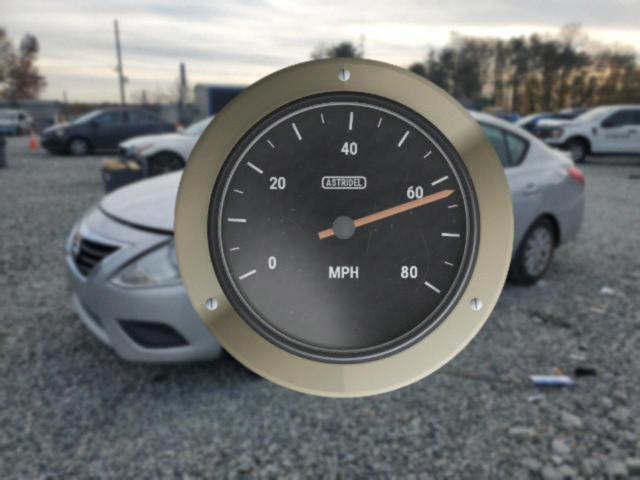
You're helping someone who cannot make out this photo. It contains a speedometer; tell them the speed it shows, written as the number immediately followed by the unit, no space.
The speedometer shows 62.5mph
